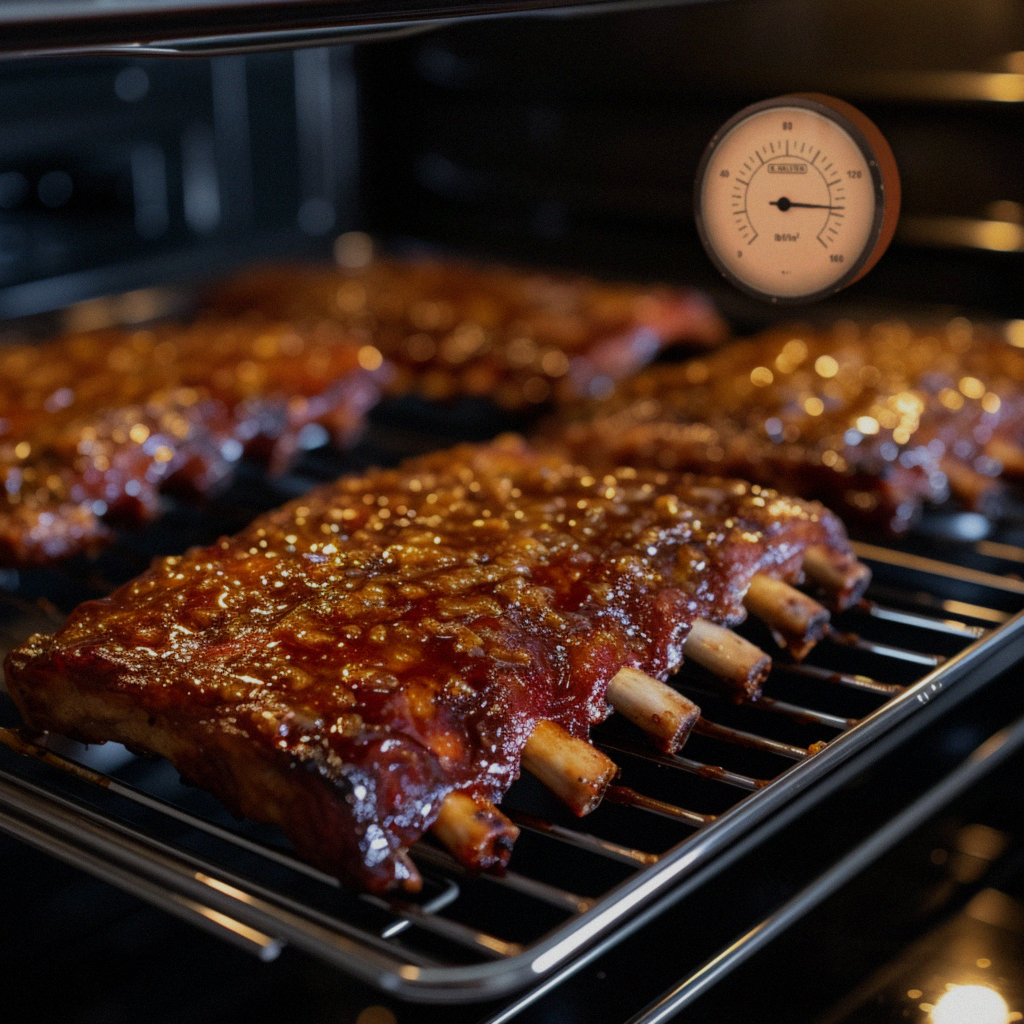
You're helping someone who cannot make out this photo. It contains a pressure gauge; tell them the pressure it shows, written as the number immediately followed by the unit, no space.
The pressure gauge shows 135psi
